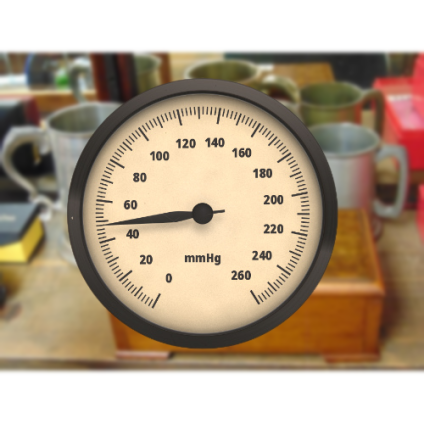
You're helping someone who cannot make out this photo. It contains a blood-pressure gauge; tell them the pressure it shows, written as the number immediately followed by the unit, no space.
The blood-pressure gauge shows 48mmHg
